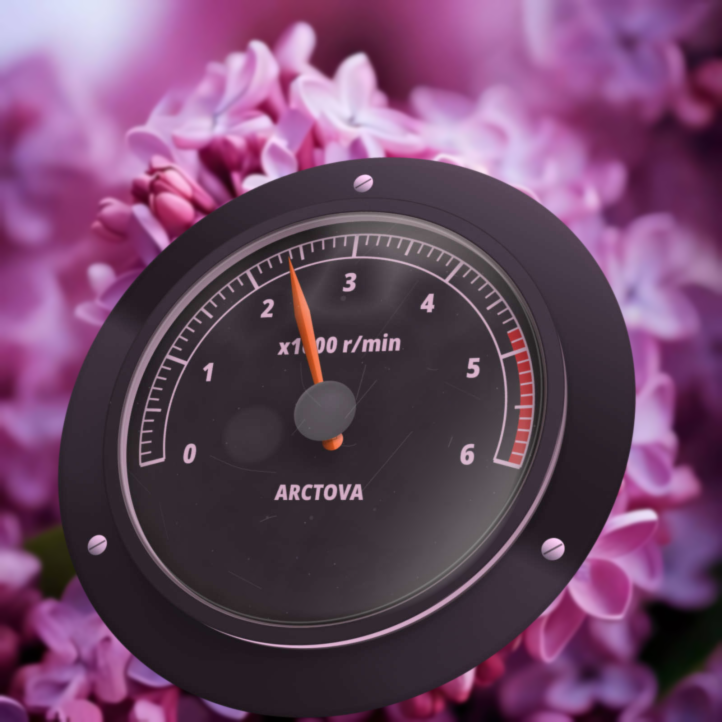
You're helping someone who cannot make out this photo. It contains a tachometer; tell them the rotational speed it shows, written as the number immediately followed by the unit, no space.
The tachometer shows 2400rpm
